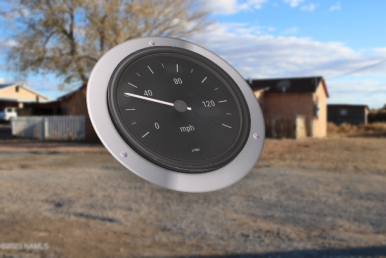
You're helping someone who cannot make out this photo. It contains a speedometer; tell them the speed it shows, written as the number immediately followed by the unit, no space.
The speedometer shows 30mph
